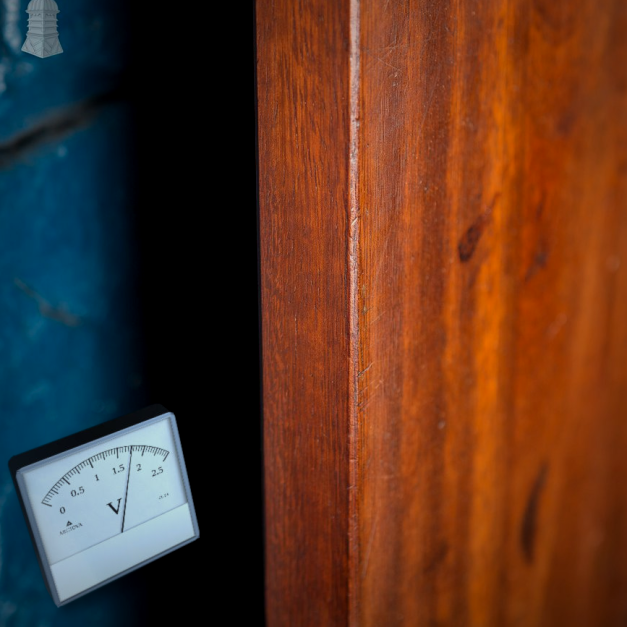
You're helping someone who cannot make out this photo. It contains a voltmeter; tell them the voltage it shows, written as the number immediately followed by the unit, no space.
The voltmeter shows 1.75V
